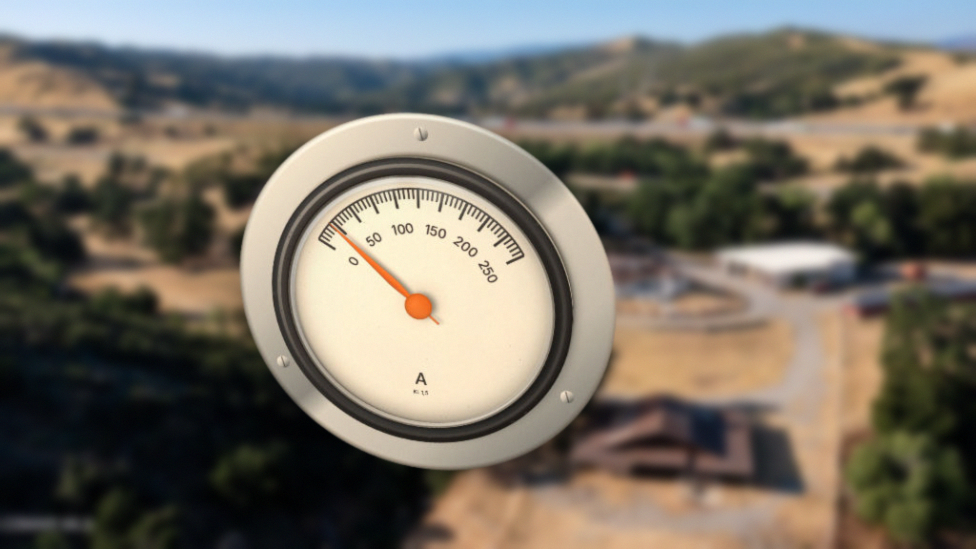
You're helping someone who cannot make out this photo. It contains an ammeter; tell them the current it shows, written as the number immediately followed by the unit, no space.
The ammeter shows 25A
